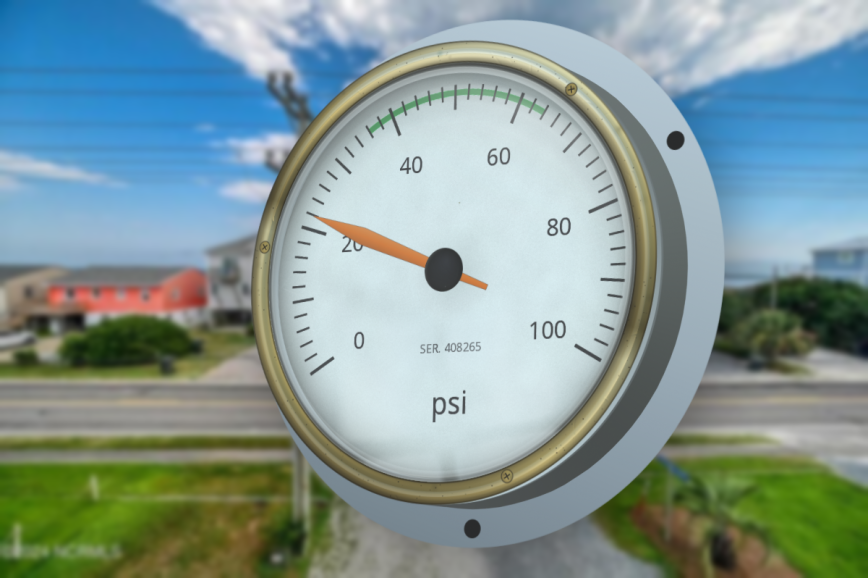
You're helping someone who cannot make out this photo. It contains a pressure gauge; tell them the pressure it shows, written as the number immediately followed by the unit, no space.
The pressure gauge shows 22psi
